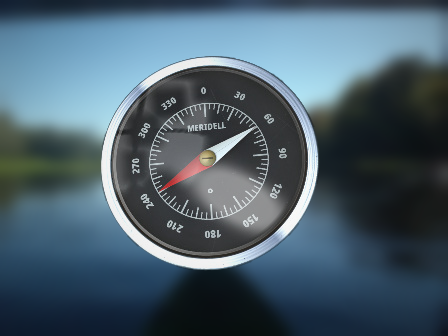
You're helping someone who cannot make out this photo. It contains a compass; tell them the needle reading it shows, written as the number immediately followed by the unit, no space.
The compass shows 240°
